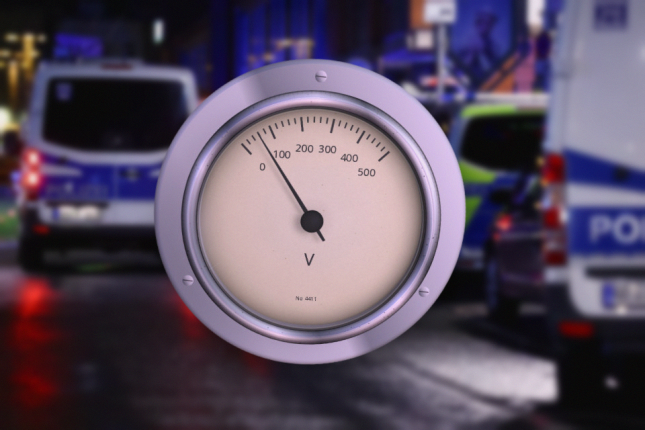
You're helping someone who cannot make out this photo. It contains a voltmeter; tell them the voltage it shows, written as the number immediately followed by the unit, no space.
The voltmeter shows 60V
